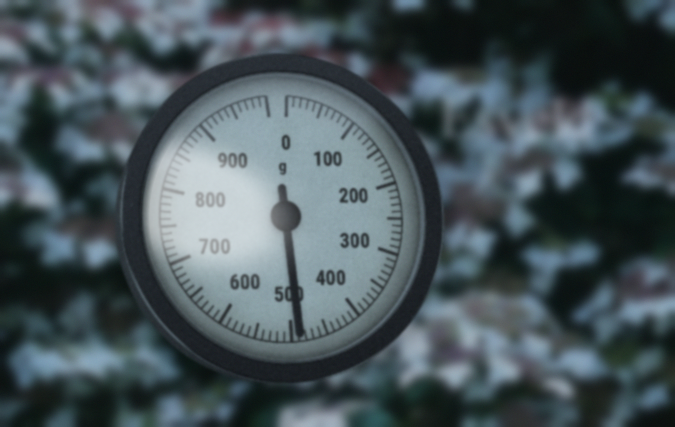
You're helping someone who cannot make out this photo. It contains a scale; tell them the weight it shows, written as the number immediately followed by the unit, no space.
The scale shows 490g
